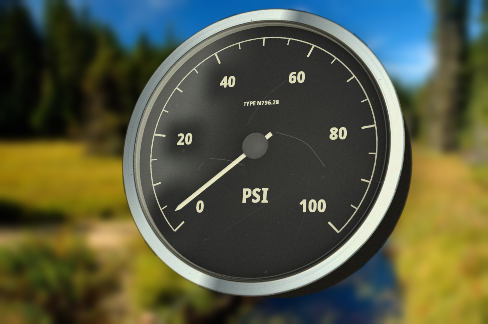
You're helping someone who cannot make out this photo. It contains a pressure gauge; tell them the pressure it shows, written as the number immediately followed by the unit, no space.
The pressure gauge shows 2.5psi
